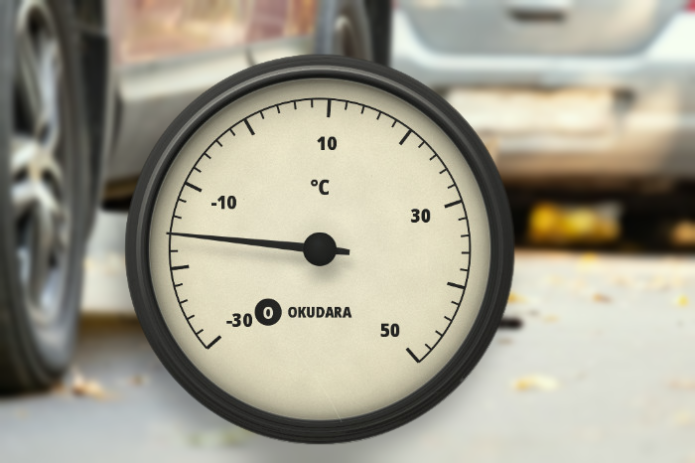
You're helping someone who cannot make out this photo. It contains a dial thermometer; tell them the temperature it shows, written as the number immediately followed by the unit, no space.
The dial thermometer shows -16°C
